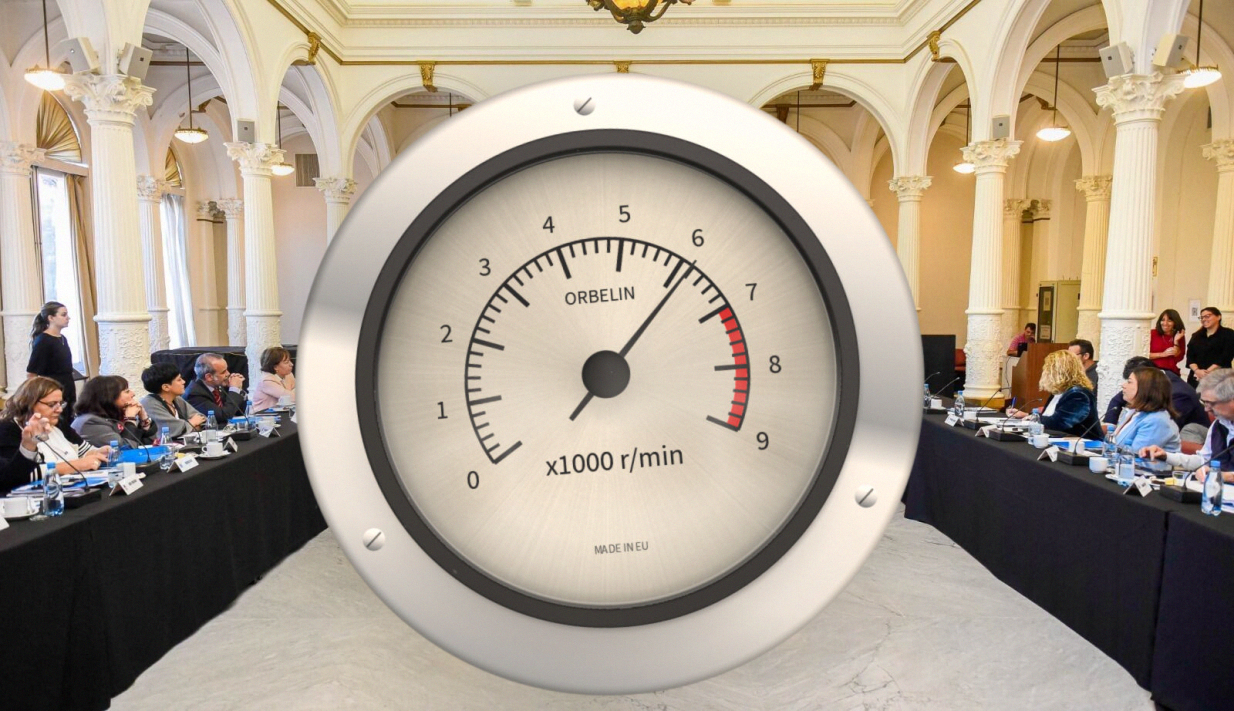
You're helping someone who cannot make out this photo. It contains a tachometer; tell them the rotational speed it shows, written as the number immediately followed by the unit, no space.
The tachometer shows 6200rpm
